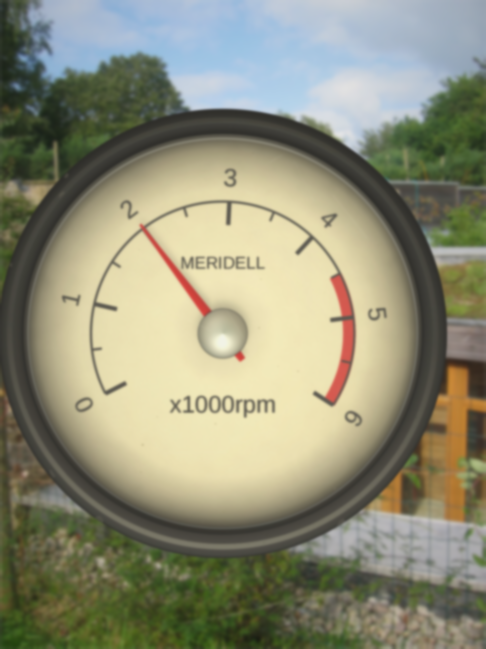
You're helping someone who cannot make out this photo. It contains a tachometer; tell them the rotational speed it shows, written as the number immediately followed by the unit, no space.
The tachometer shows 2000rpm
